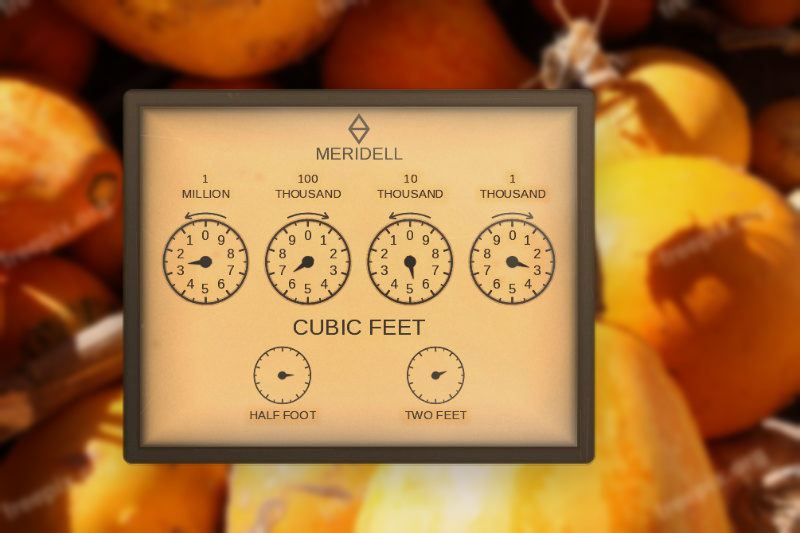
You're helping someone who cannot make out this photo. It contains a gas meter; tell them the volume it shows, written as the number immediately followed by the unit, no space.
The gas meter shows 265300ft³
